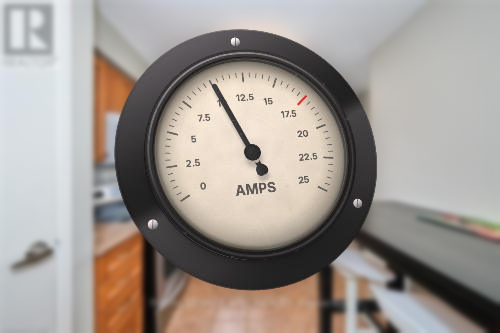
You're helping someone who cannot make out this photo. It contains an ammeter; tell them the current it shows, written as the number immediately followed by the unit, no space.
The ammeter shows 10A
